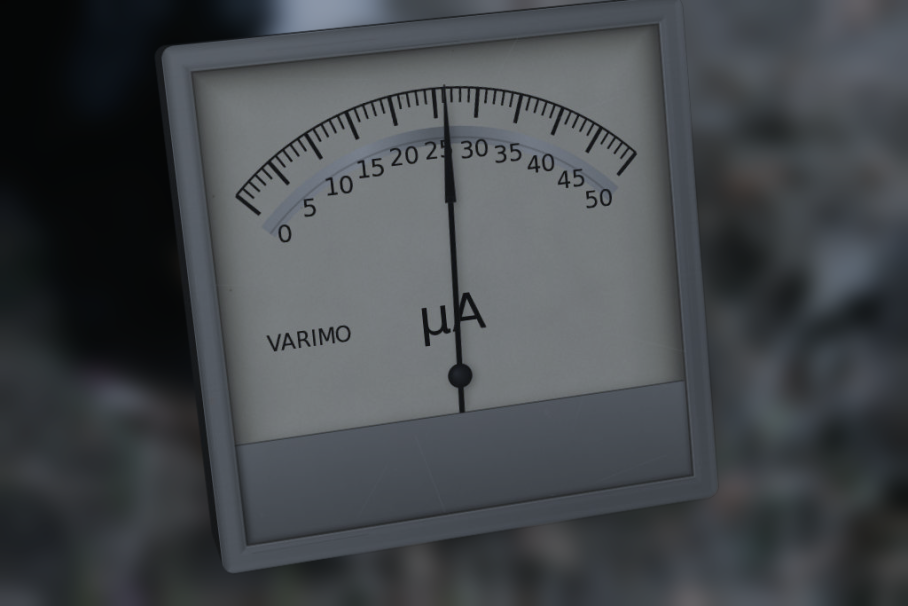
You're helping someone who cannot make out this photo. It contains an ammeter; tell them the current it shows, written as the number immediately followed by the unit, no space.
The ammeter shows 26µA
